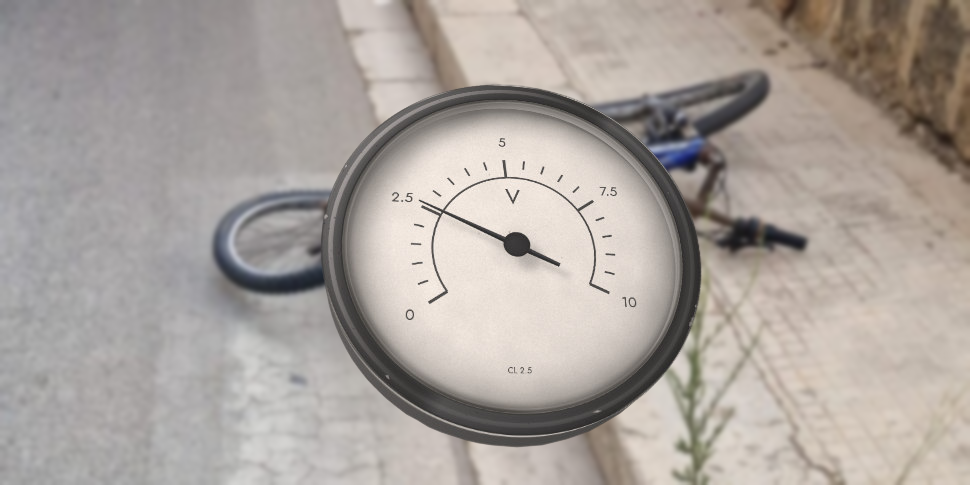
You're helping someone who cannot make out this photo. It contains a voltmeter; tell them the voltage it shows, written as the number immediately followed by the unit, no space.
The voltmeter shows 2.5V
